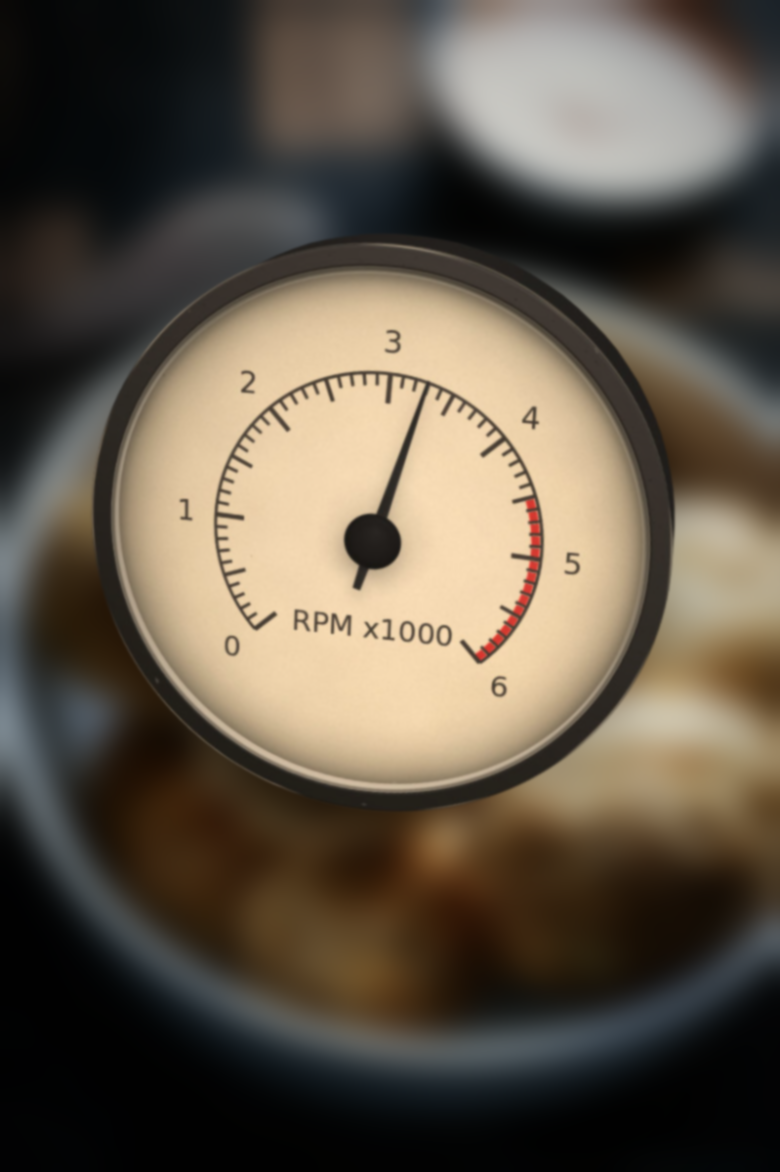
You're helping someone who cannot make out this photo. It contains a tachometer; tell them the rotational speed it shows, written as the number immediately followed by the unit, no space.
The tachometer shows 3300rpm
